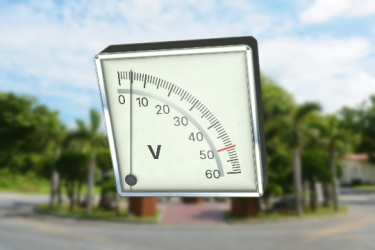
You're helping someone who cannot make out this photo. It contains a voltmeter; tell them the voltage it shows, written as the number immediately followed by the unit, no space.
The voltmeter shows 5V
